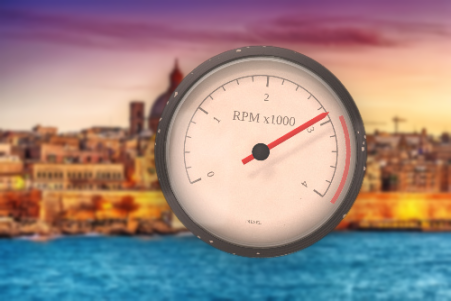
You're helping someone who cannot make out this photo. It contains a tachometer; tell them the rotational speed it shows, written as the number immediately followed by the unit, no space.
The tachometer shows 2900rpm
